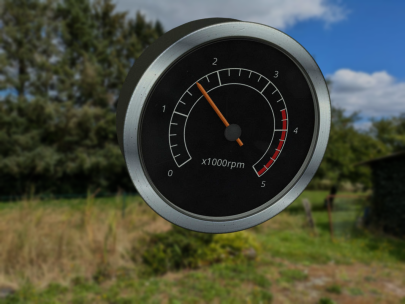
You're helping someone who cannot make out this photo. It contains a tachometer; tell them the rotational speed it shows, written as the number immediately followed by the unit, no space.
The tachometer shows 1600rpm
